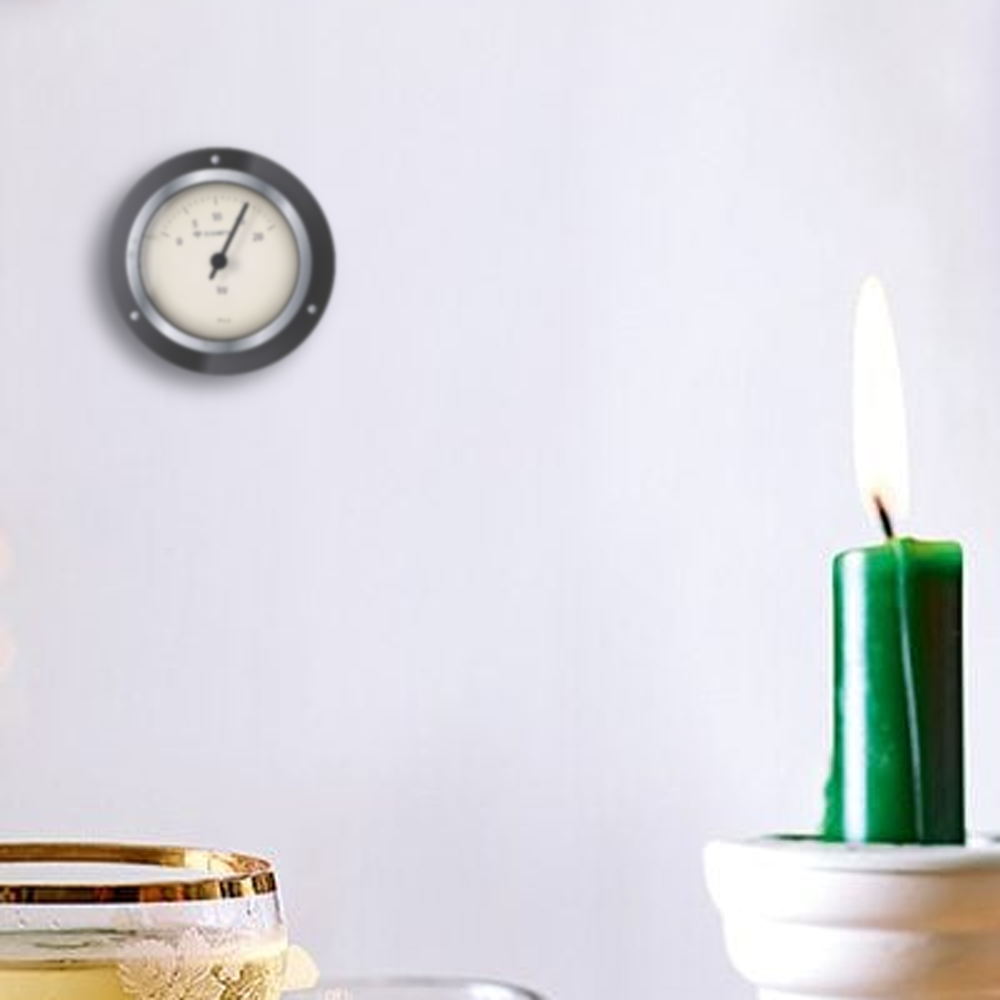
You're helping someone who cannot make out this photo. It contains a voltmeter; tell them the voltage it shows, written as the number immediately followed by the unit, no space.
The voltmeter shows 15kV
